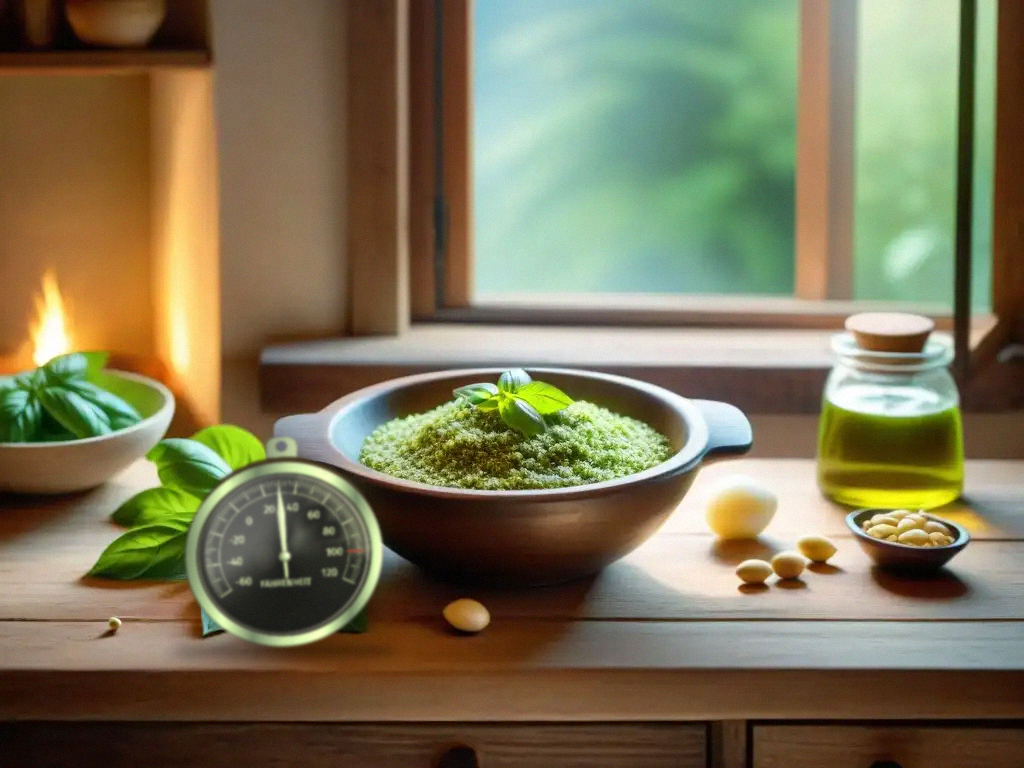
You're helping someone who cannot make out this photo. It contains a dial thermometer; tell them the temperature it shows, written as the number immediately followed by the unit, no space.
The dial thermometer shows 30°F
